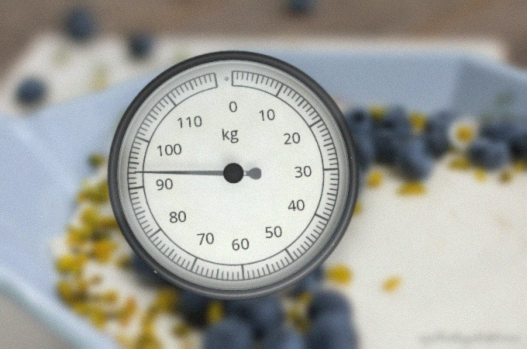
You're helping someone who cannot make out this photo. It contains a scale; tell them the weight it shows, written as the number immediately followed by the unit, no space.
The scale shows 93kg
